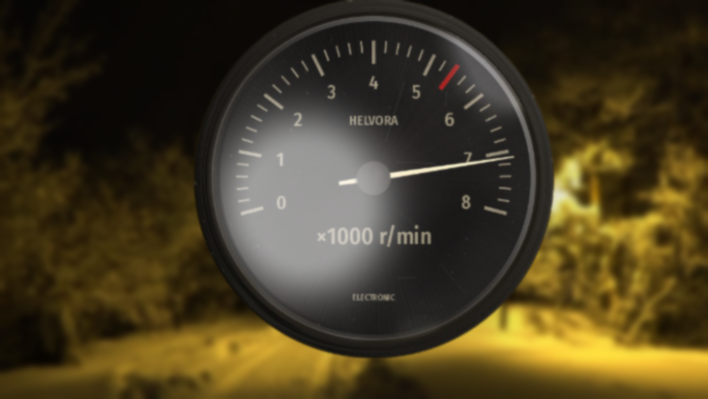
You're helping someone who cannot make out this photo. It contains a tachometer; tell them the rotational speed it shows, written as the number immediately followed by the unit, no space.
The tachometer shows 7100rpm
